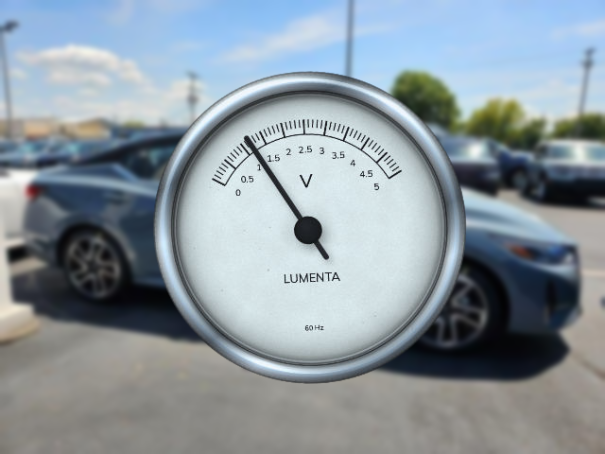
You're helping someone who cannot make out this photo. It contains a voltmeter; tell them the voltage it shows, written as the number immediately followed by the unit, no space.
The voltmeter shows 1.2V
